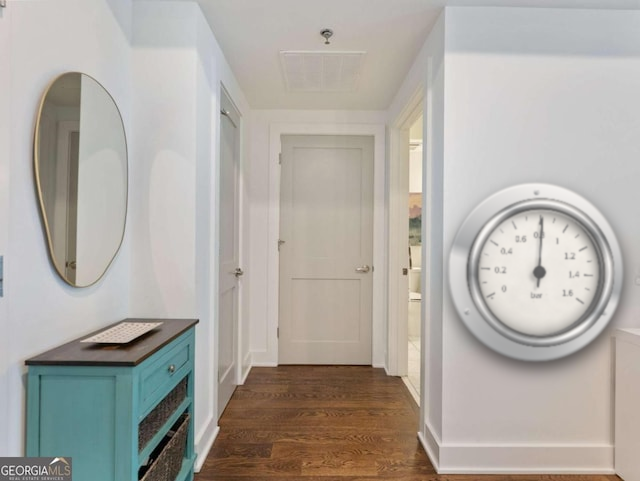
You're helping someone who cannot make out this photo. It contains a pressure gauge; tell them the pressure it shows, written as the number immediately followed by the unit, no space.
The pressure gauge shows 0.8bar
